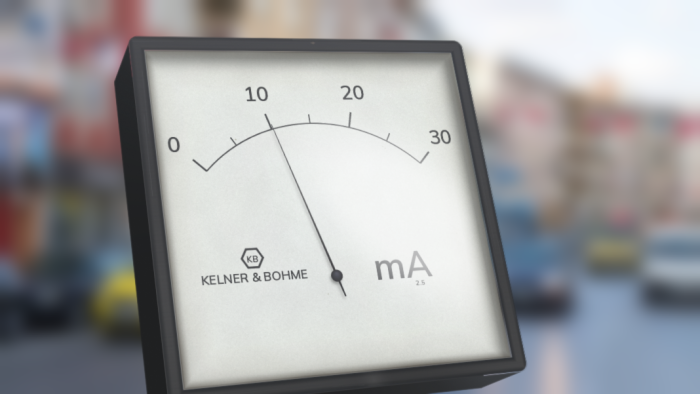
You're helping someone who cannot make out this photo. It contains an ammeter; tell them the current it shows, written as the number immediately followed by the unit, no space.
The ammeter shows 10mA
